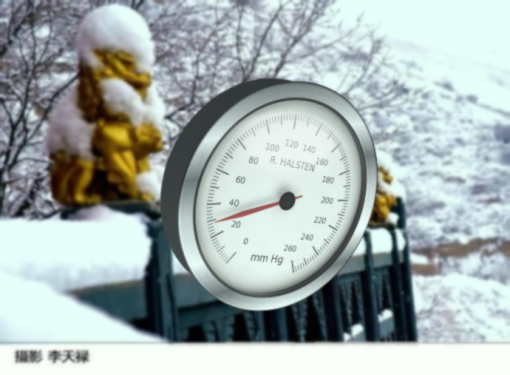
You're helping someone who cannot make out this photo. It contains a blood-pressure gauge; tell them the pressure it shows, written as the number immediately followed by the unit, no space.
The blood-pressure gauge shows 30mmHg
